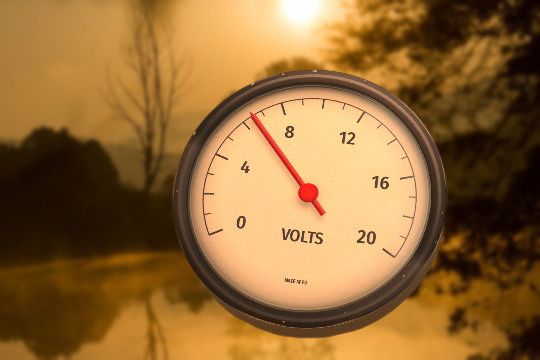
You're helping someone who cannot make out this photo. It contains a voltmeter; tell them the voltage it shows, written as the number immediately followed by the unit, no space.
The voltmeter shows 6.5V
